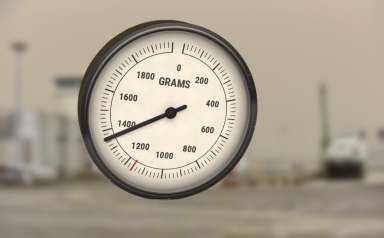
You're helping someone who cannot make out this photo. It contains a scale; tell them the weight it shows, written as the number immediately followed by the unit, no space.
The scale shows 1360g
